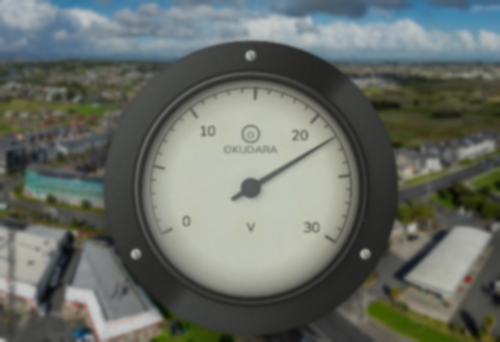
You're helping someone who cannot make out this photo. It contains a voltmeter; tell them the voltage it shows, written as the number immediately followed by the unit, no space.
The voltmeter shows 22V
